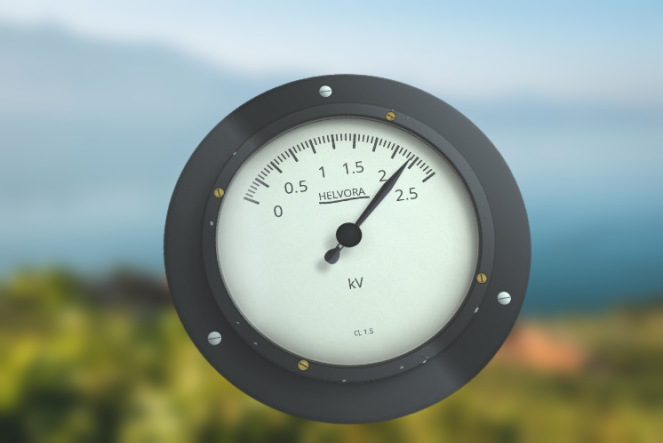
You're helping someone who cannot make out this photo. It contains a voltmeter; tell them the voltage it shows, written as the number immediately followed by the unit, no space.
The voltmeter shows 2.2kV
